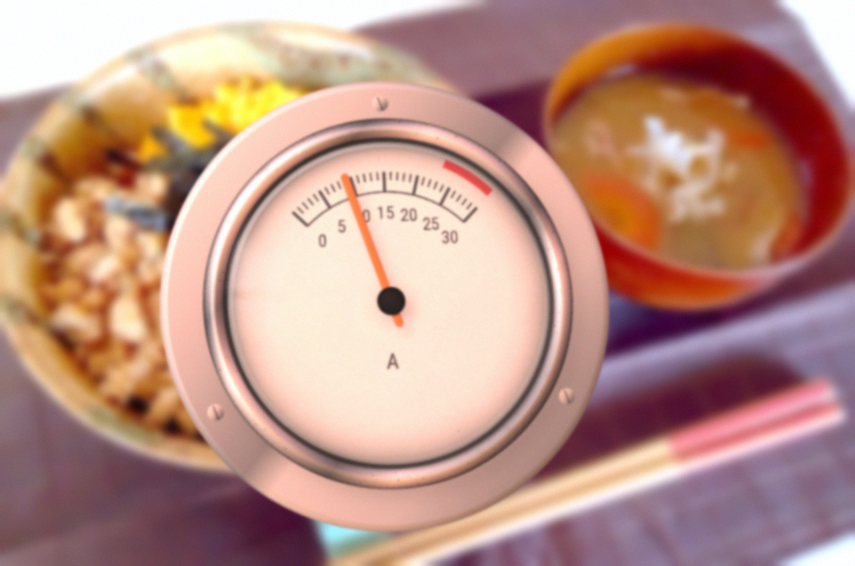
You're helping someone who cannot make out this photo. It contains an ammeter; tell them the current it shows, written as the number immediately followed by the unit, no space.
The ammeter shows 9A
